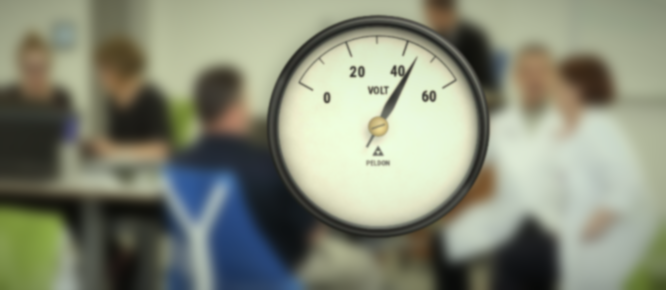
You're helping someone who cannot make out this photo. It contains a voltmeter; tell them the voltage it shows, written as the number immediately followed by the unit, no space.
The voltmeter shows 45V
